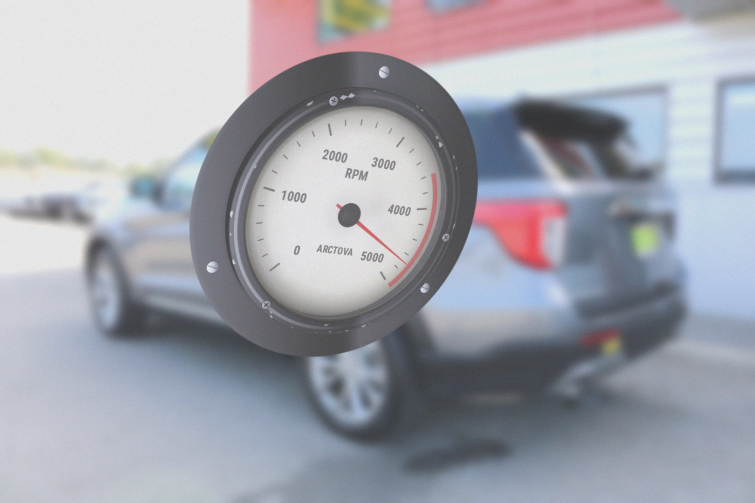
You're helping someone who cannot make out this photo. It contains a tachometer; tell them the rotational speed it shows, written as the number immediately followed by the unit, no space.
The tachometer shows 4700rpm
